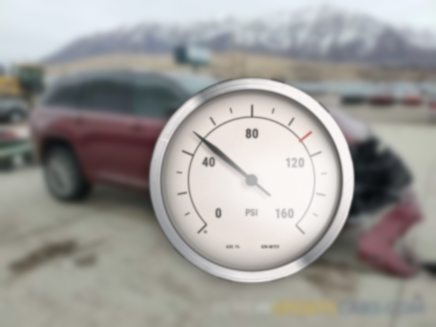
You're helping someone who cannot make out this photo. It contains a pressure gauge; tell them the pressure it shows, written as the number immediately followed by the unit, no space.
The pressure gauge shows 50psi
